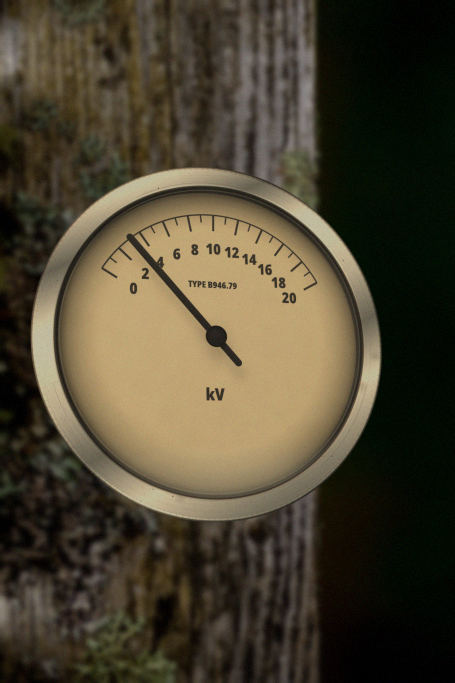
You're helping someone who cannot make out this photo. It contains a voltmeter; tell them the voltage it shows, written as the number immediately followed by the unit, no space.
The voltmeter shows 3kV
